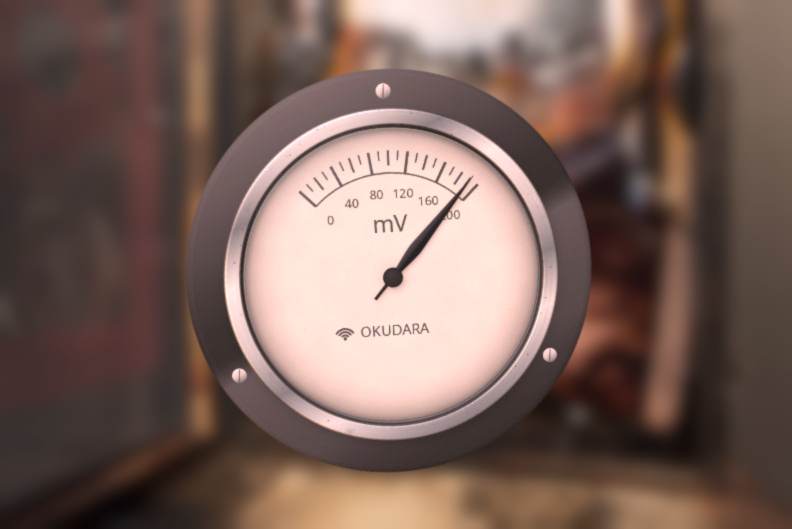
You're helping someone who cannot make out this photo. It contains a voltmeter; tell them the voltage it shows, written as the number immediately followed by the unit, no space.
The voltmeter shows 190mV
